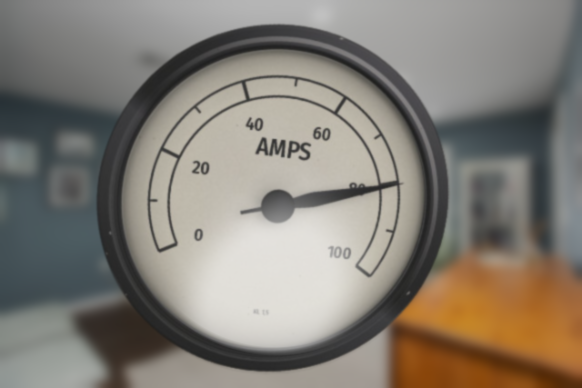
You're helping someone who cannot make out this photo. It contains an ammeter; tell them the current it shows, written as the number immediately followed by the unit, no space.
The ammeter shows 80A
